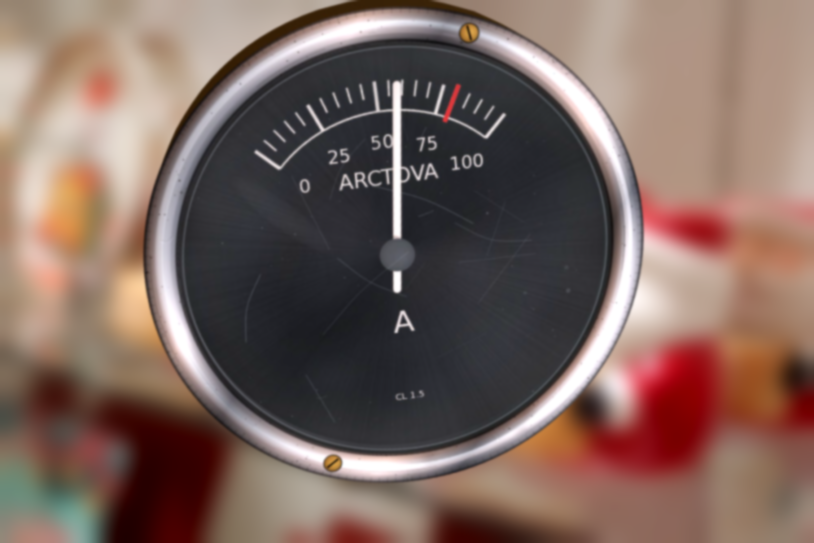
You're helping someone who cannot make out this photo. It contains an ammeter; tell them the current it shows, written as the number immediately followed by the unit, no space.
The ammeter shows 57.5A
